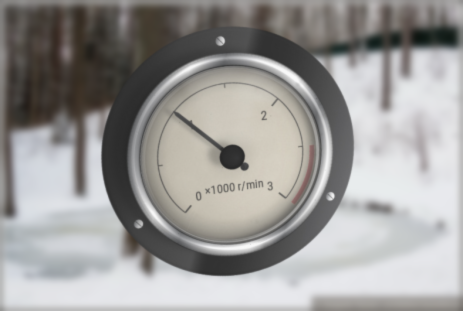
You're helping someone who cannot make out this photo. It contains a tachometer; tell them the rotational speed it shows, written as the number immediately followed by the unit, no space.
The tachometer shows 1000rpm
